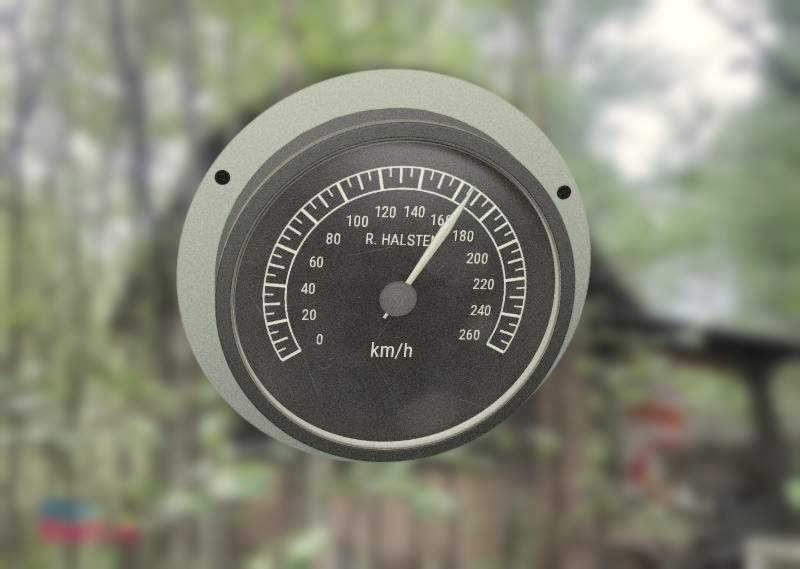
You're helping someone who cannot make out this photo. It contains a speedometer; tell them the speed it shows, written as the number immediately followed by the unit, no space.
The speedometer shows 165km/h
